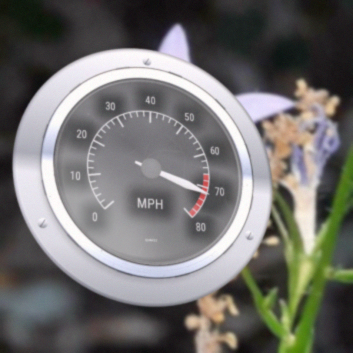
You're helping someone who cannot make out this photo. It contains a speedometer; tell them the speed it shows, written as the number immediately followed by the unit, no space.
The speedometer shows 72mph
